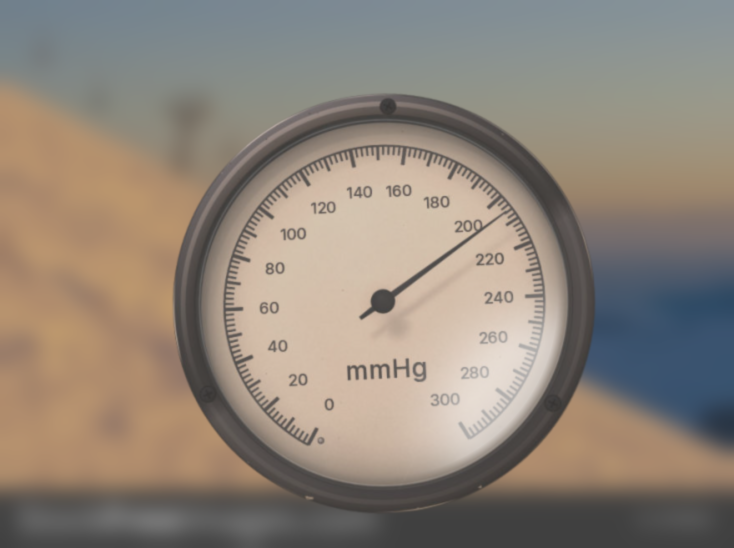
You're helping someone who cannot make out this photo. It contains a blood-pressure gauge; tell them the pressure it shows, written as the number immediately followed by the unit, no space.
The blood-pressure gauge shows 206mmHg
